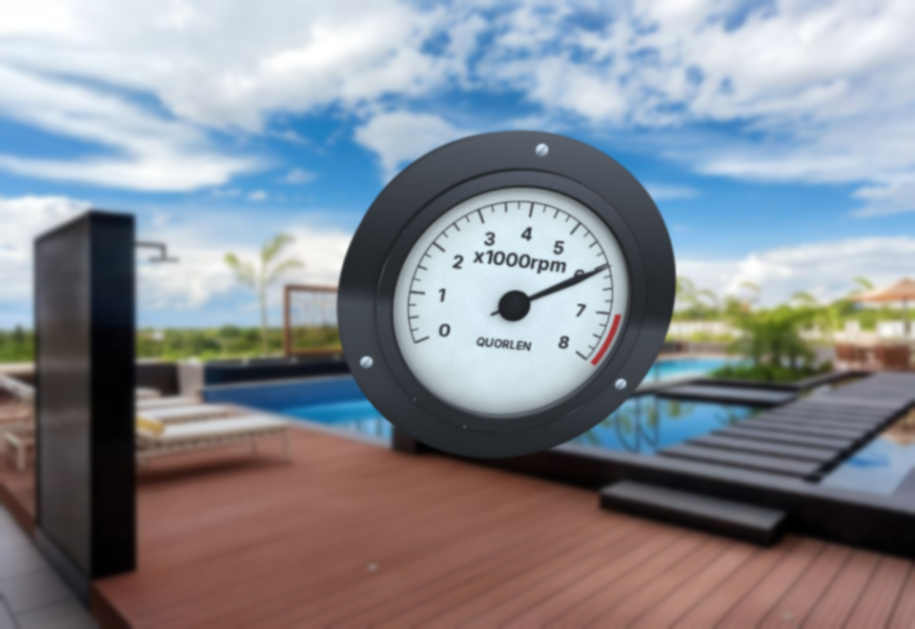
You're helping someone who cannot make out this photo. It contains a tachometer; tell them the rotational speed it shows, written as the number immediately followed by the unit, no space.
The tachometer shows 6000rpm
